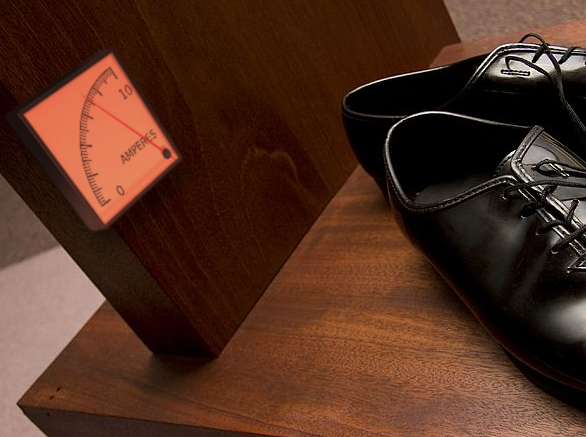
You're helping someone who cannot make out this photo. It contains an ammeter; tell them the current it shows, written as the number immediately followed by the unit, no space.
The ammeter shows 7A
